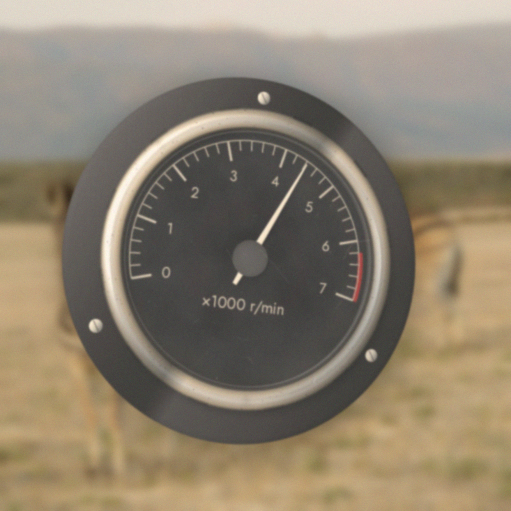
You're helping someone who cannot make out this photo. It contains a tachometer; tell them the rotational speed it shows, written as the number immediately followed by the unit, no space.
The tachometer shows 4400rpm
